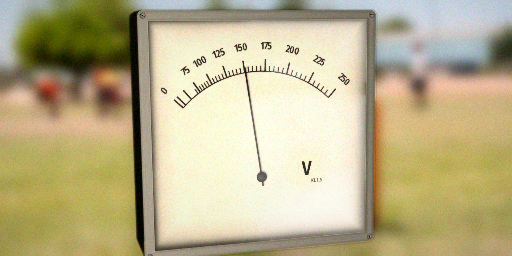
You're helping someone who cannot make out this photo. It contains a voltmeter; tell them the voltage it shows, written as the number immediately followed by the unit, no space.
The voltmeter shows 150V
